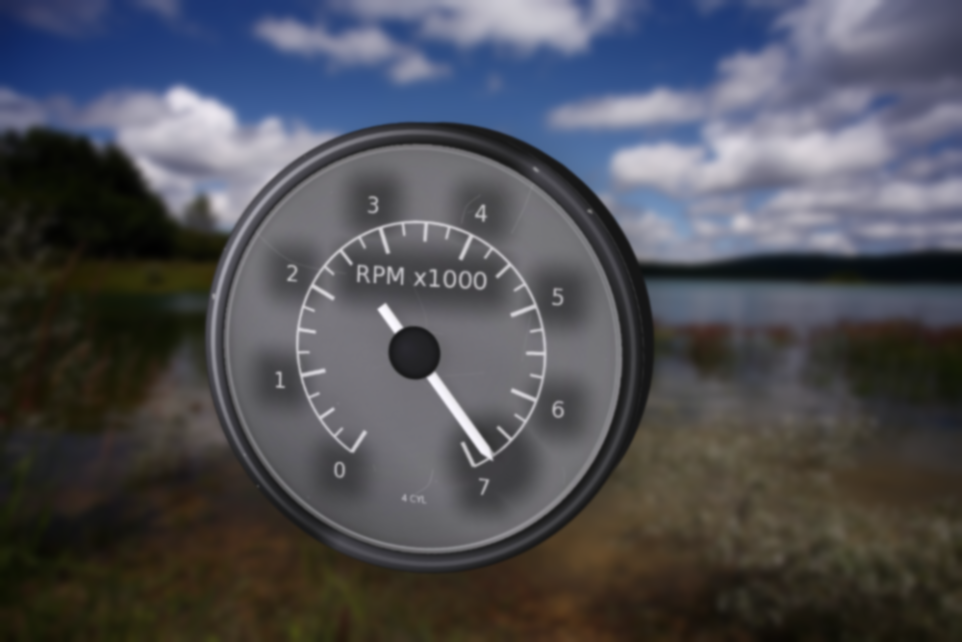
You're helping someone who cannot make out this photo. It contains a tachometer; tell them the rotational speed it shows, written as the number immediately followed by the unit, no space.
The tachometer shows 6750rpm
